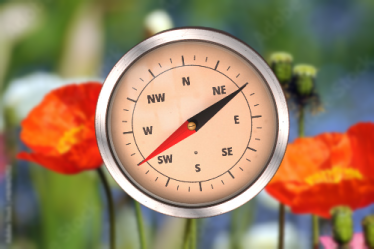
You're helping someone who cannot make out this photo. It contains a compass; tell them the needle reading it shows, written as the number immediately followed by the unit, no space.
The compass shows 240°
